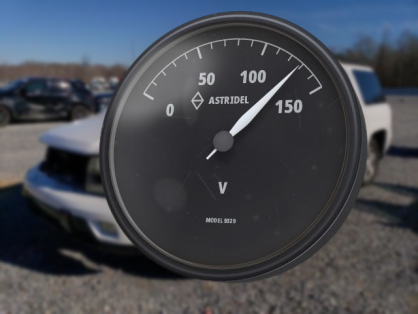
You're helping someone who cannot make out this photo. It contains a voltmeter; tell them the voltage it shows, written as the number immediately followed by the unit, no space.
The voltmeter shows 130V
